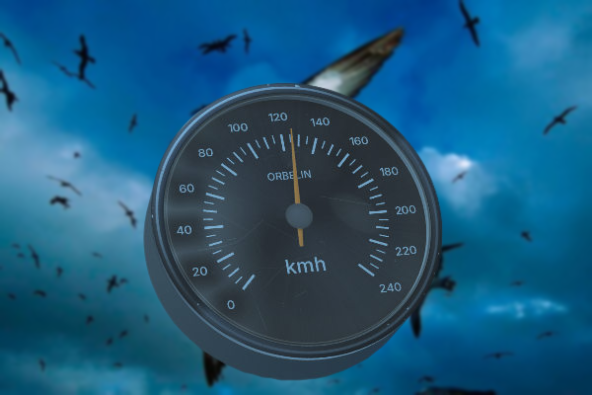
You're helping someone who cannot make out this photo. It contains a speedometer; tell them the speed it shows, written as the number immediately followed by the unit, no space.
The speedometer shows 125km/h
